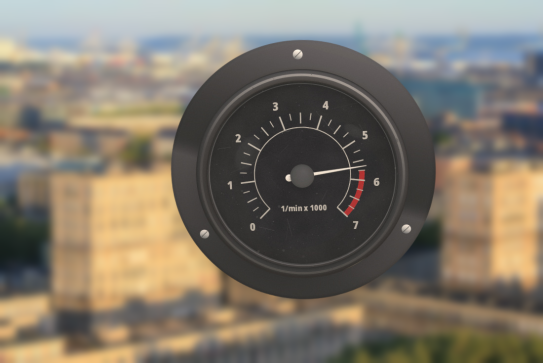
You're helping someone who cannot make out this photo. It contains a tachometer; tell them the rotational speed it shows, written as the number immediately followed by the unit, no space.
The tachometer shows 5625rpm
